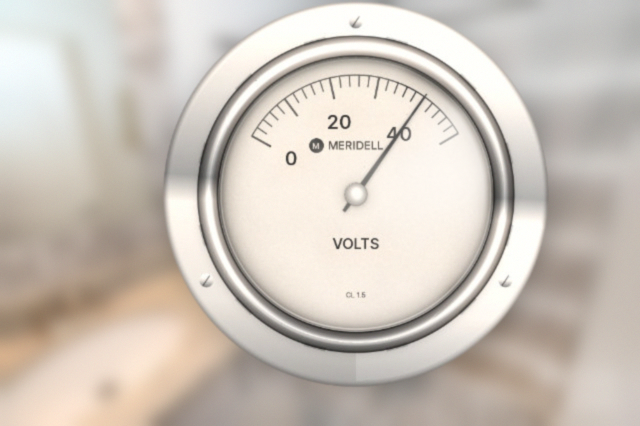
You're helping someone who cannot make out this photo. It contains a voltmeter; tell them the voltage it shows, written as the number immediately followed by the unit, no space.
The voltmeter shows 40V
